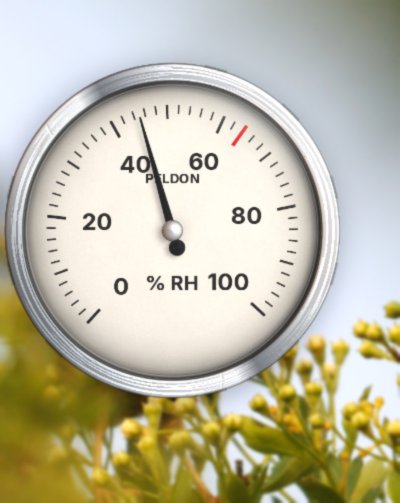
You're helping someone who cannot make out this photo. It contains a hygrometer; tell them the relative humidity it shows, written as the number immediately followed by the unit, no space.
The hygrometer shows 45%
